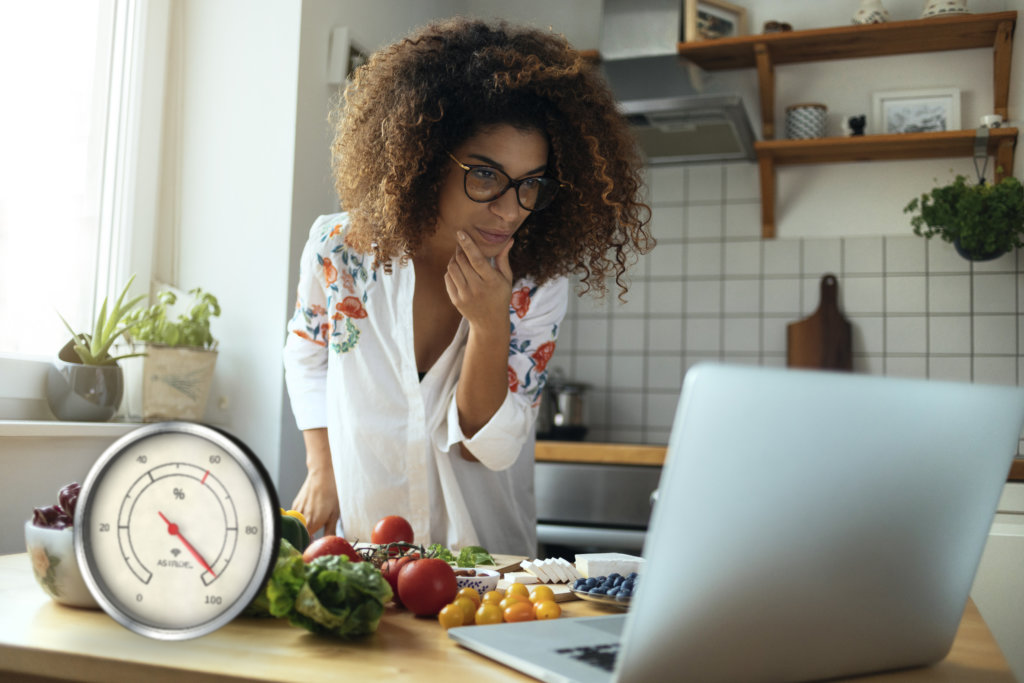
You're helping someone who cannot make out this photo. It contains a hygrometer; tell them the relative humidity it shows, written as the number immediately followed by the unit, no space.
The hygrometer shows 95%
